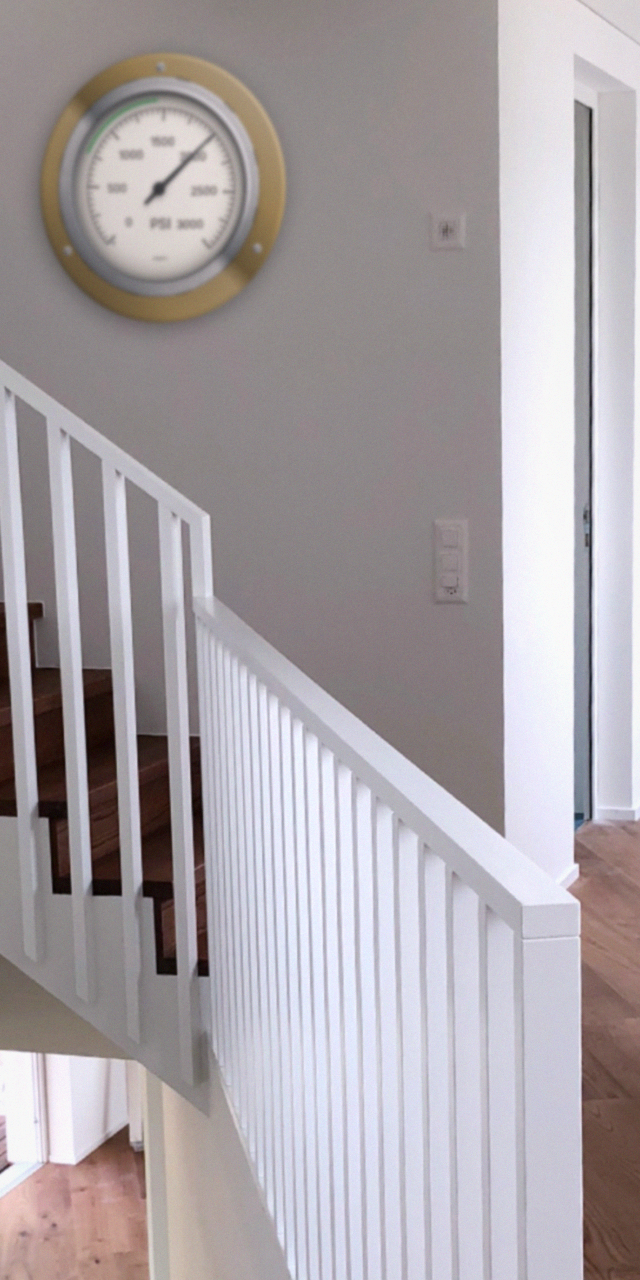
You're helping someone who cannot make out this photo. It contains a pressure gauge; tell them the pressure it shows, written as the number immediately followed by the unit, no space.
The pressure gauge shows 2000psi
